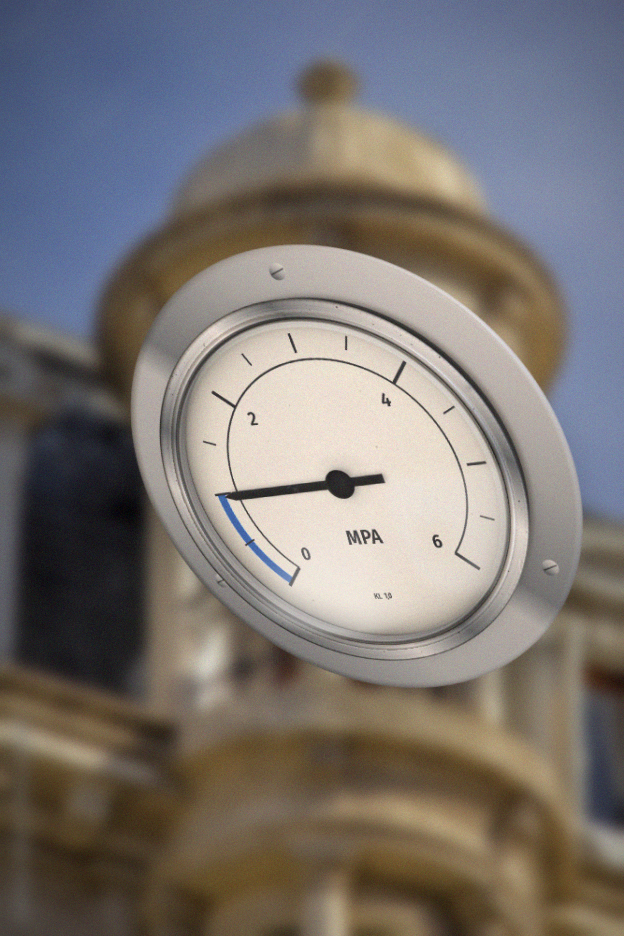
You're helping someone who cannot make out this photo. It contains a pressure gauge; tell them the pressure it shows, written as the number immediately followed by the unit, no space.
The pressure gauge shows 1MPa
